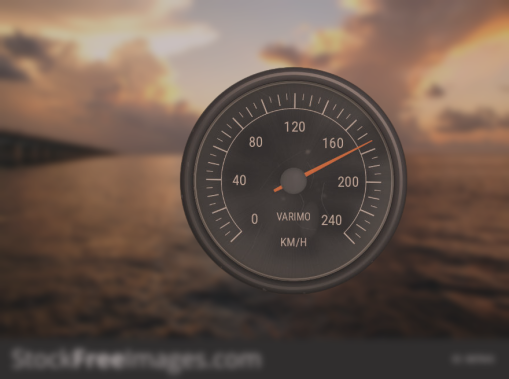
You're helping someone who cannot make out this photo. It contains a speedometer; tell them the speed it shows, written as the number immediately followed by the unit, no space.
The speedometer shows 175km/h
